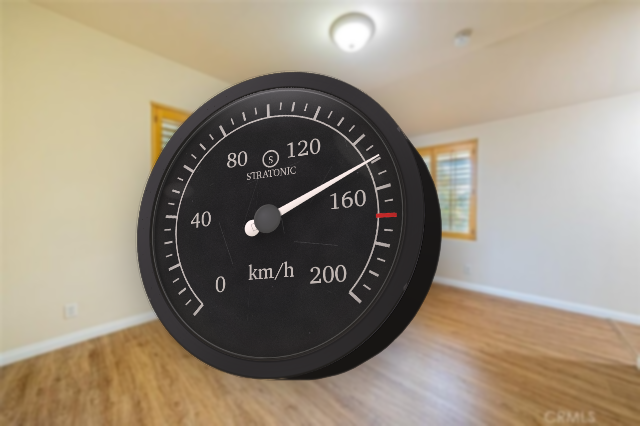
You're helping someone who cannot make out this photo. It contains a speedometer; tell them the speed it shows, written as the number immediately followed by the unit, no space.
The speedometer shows 150km/h
